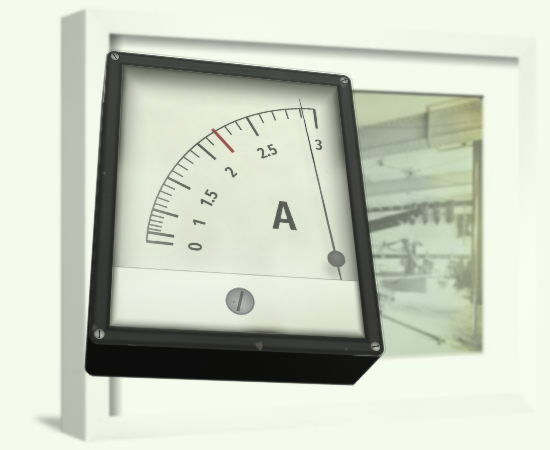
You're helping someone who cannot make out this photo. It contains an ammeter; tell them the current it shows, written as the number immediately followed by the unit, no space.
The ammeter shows 2.9A
